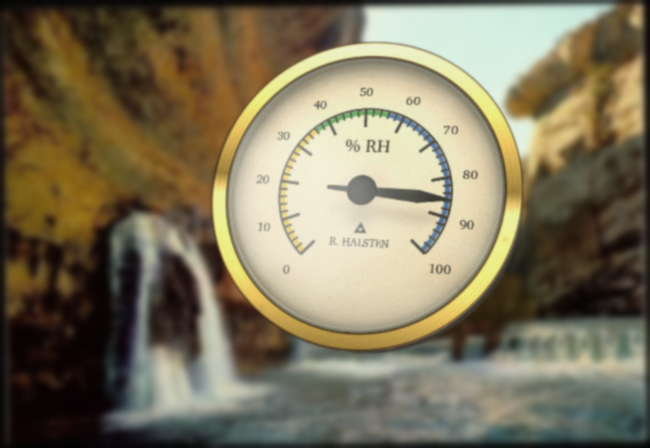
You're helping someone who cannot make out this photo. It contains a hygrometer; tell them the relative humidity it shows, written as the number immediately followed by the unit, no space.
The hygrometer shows 86%
